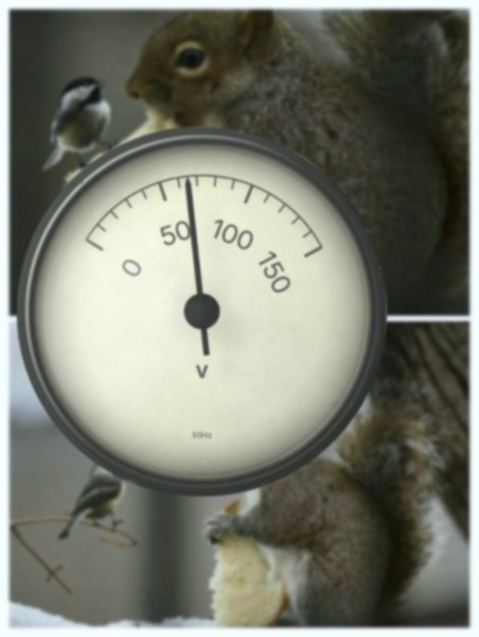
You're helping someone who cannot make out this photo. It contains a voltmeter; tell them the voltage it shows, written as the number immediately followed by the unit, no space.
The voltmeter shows 65V
